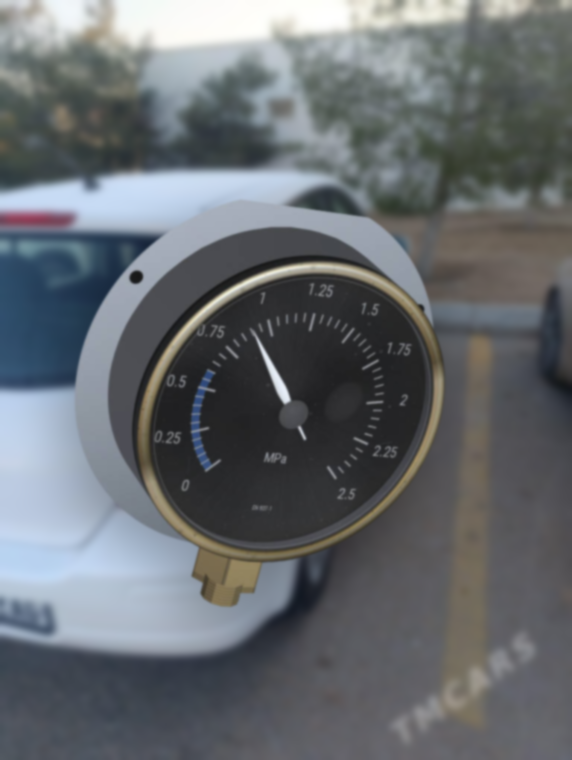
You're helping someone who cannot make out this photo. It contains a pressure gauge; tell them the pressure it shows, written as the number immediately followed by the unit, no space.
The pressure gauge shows 0.9MPa
